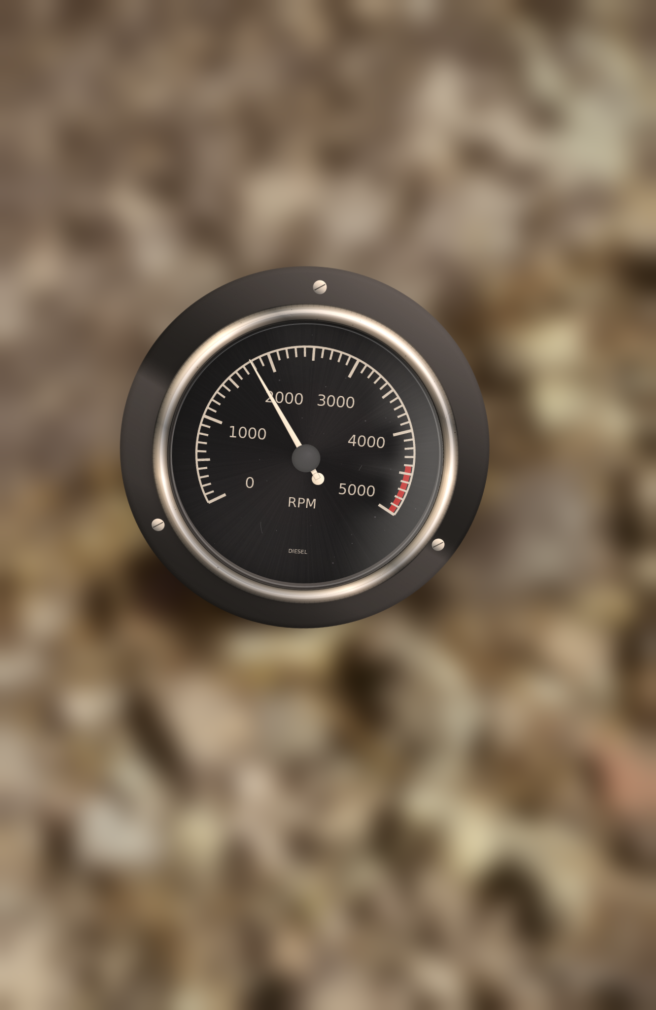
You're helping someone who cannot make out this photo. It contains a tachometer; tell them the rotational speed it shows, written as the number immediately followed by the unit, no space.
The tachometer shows 1800rpm
